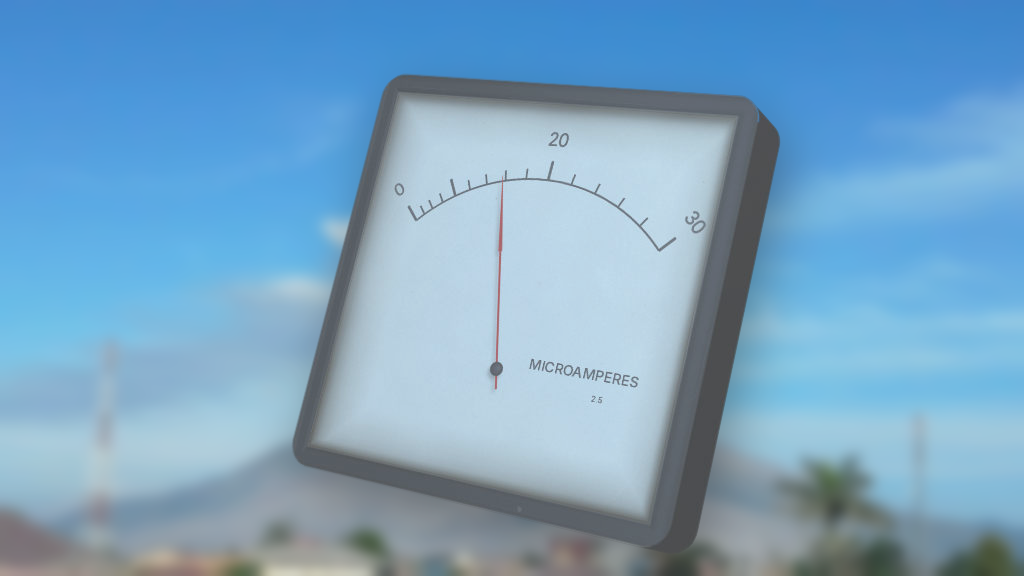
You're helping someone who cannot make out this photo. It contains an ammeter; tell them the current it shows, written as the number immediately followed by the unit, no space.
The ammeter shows 16µA
